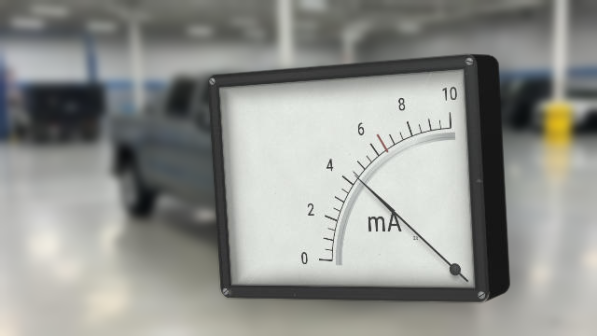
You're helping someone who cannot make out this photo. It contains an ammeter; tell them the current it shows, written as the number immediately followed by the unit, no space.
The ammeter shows 4.5mA
